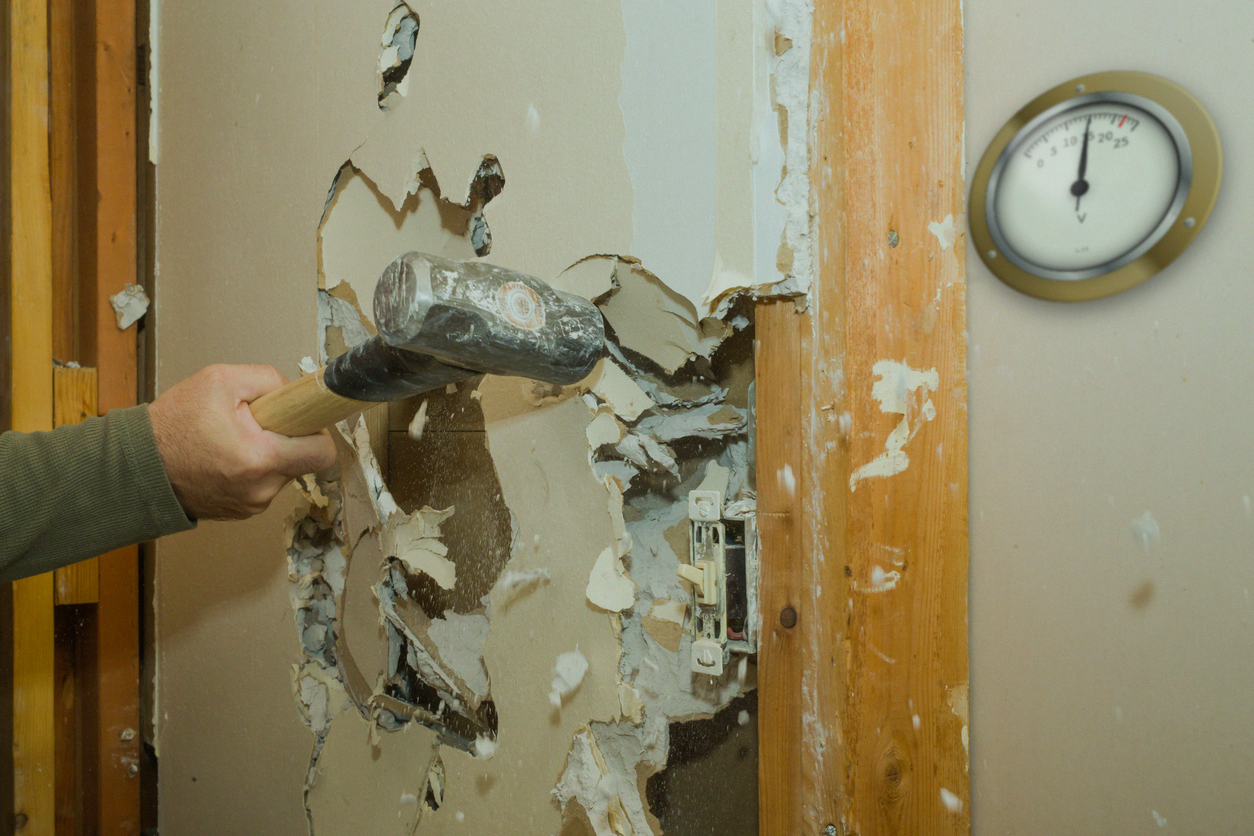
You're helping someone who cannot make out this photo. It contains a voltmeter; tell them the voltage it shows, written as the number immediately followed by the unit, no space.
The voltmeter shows 15V
